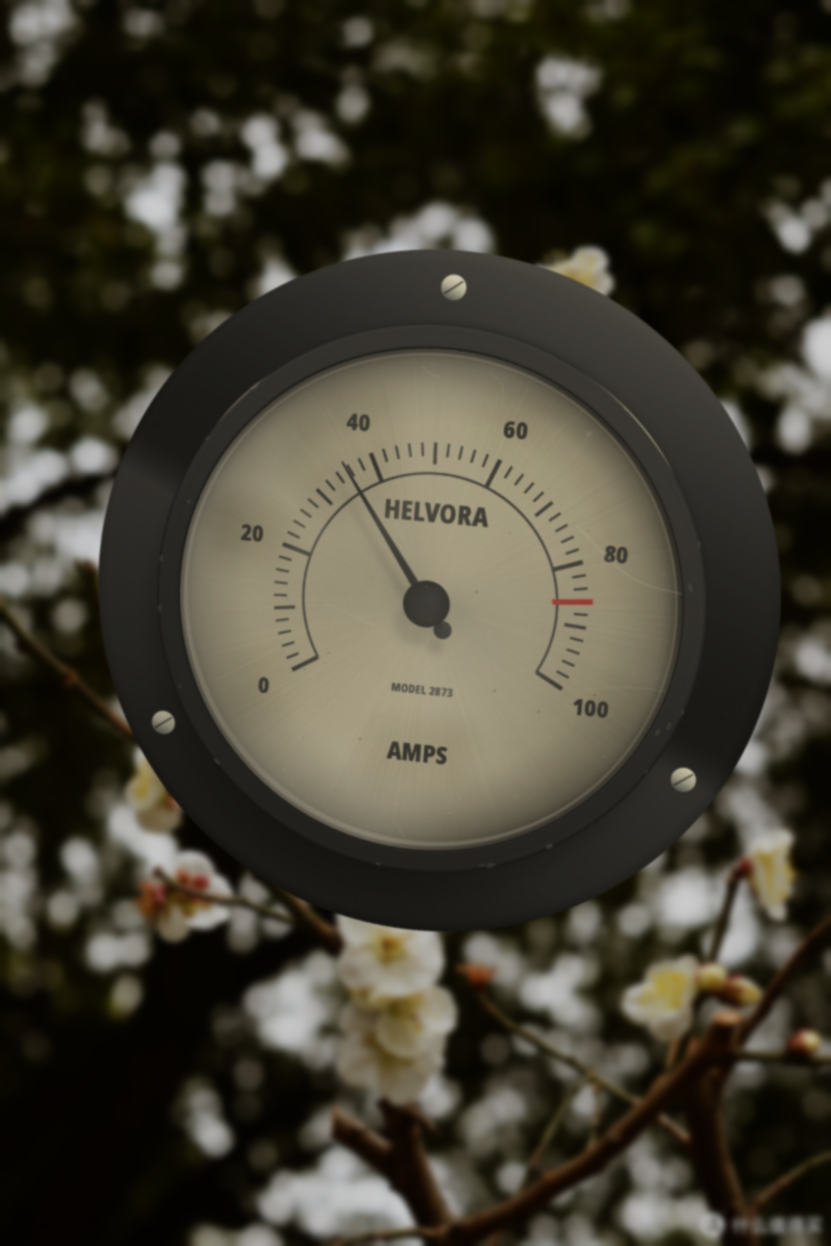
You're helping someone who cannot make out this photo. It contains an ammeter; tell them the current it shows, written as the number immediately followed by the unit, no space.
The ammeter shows 36A
